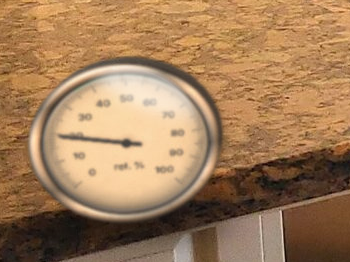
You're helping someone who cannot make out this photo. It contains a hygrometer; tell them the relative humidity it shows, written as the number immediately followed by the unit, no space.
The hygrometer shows 20%
